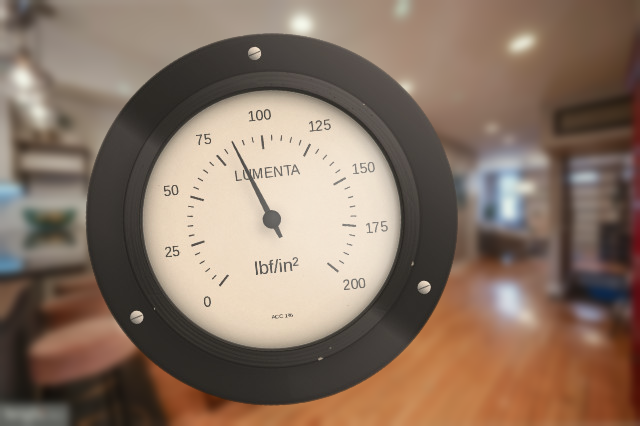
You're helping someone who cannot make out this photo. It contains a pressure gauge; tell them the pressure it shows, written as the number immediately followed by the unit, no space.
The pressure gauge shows 85psi
